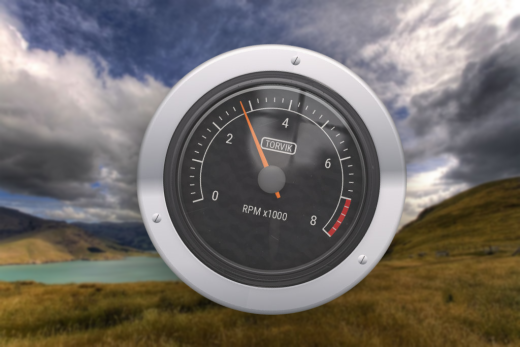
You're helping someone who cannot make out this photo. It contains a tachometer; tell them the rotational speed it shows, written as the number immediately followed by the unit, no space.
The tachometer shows 2800rpm
